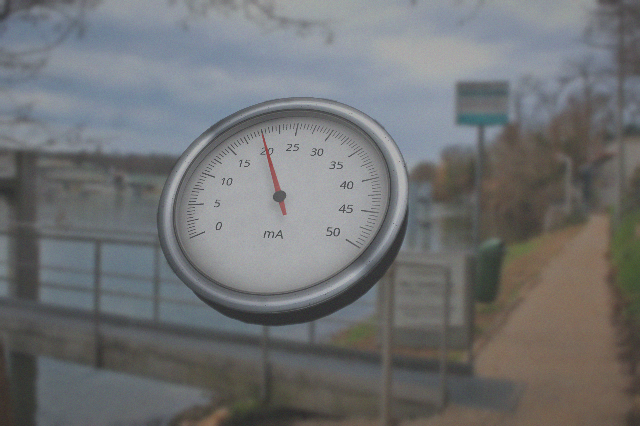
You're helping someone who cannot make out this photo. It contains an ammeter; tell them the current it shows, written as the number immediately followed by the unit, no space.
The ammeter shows 20mA
